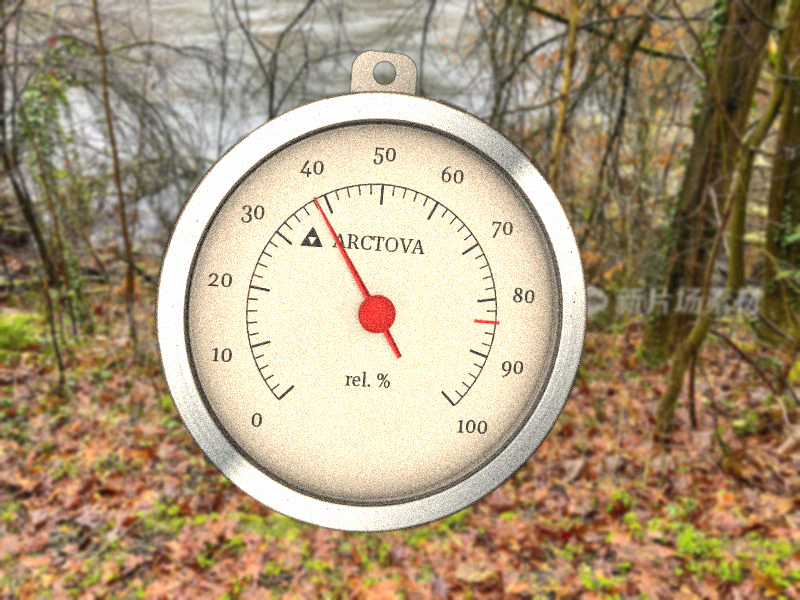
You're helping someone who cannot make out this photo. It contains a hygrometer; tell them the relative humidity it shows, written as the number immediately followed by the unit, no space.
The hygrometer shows 38%
